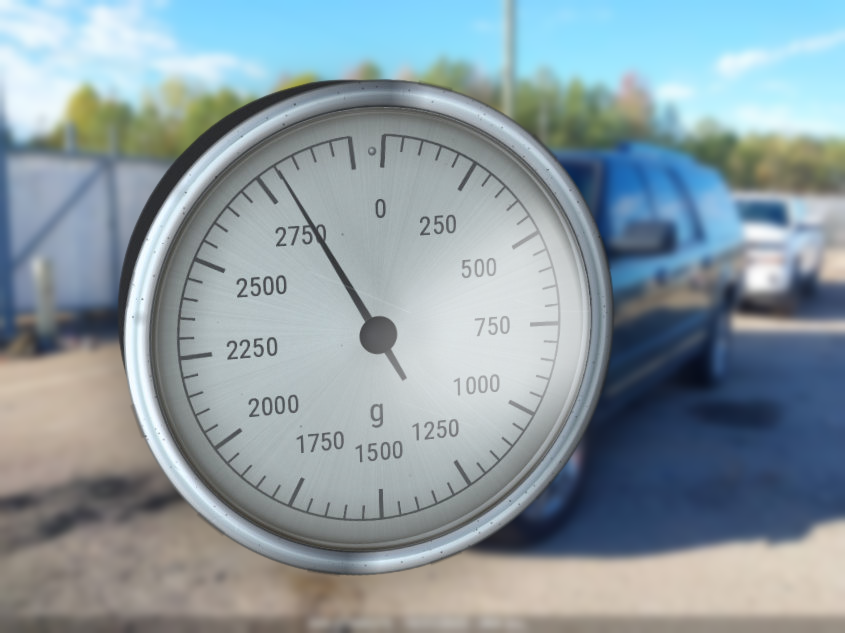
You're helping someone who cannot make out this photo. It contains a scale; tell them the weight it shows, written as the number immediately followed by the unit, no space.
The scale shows 2800g
